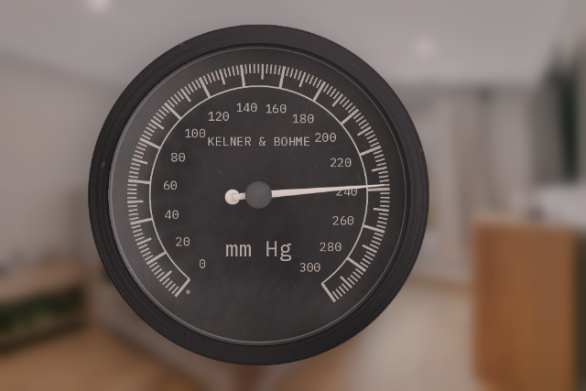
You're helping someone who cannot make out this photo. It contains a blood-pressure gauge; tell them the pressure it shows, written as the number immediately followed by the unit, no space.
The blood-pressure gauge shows 238mmHg
